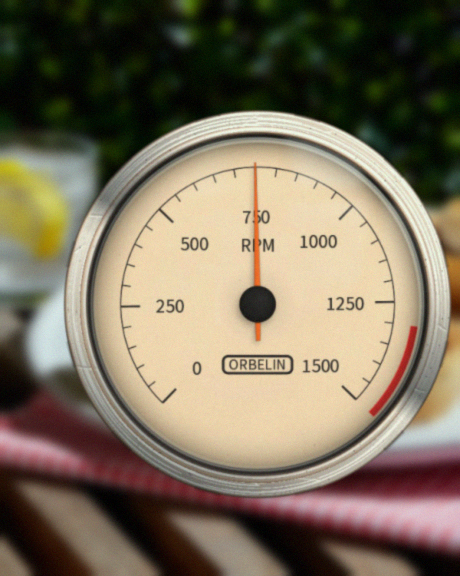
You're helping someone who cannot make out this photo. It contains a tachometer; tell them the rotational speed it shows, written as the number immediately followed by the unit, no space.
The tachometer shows 750rpm
